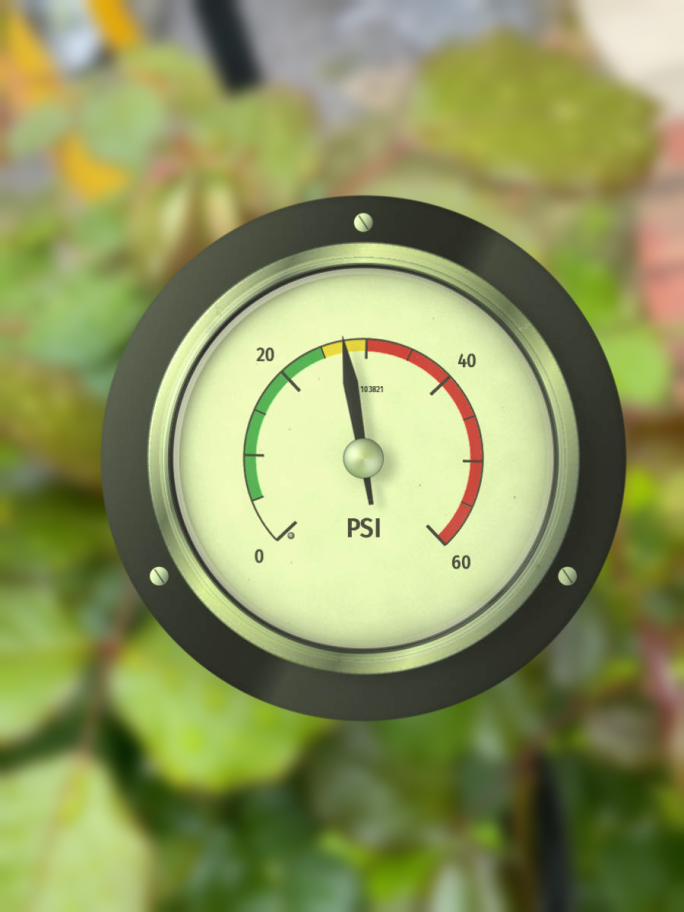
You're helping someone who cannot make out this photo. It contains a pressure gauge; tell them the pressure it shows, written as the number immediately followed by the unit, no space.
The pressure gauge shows 27.5psi
